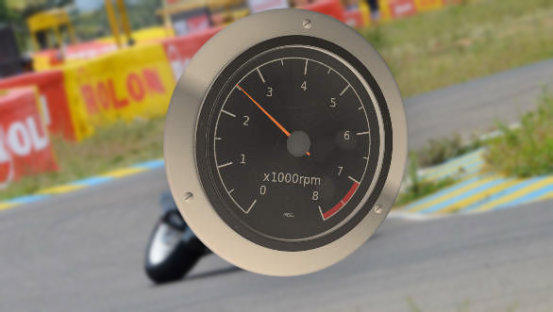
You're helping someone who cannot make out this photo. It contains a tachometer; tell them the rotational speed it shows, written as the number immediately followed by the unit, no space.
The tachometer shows 2500rpm
